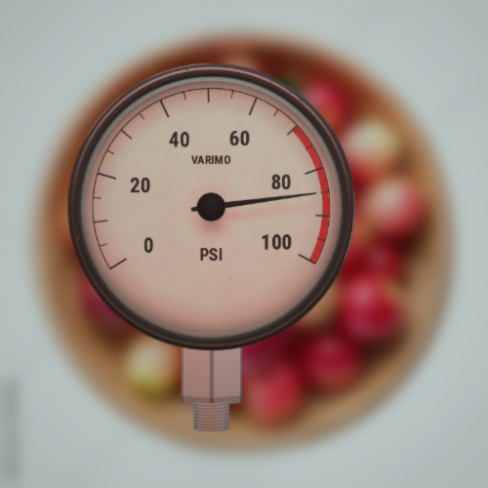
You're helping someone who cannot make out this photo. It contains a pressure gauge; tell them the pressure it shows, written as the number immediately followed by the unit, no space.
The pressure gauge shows 85psi
